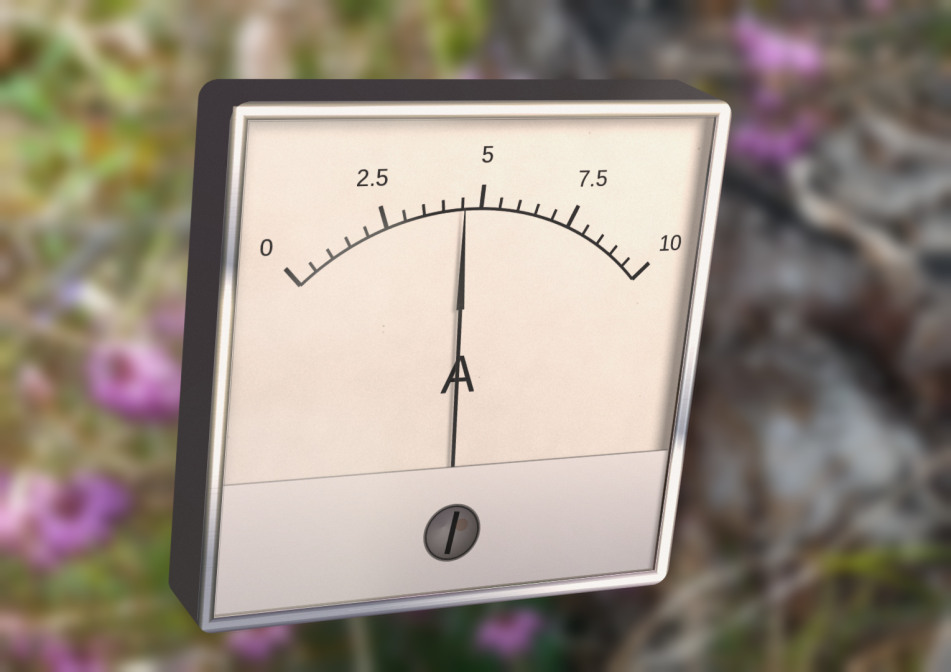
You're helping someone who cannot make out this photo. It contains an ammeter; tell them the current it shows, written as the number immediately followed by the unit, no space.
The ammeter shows 4.5A
